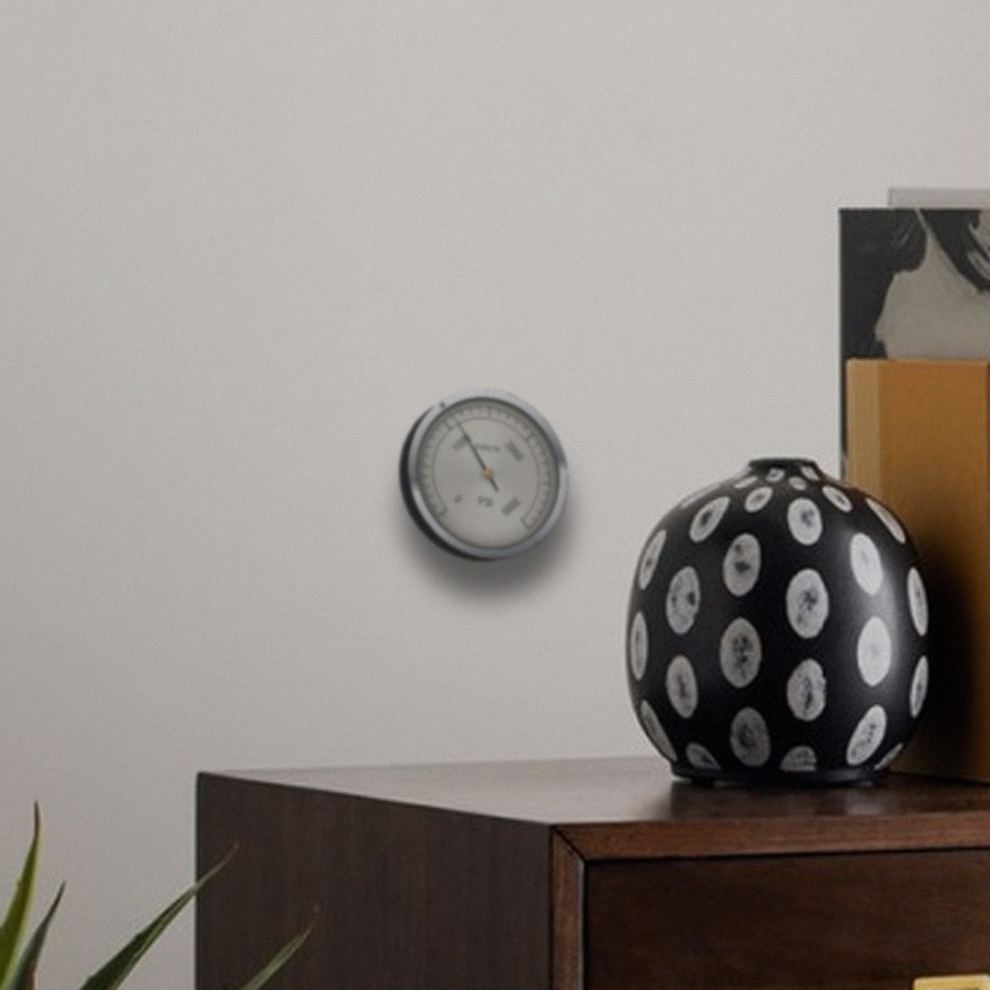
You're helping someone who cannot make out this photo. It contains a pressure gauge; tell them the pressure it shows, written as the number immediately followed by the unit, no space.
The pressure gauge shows 1100psi
